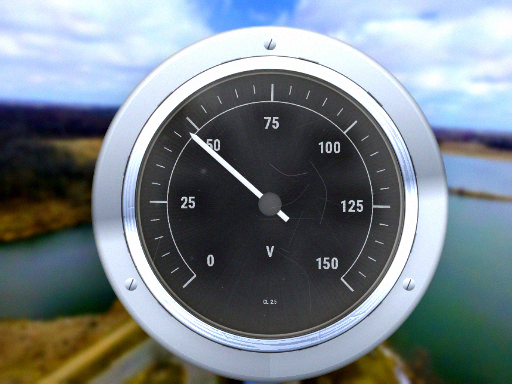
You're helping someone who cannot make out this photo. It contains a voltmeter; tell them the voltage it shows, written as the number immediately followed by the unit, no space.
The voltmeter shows 47.5V
